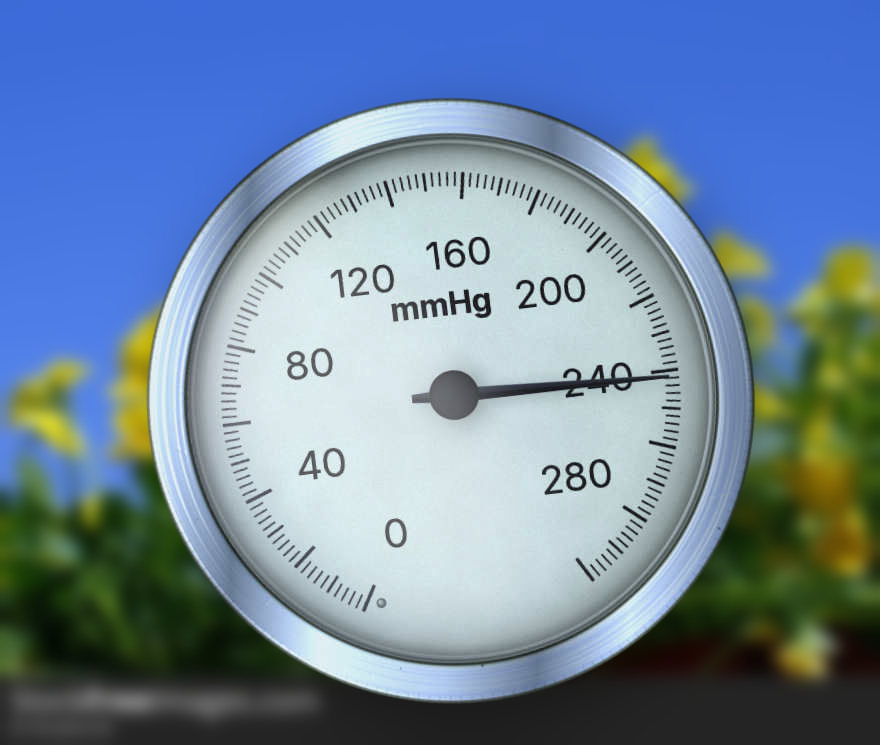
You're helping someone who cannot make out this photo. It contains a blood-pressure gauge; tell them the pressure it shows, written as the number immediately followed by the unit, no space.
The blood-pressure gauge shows 242mmHg
